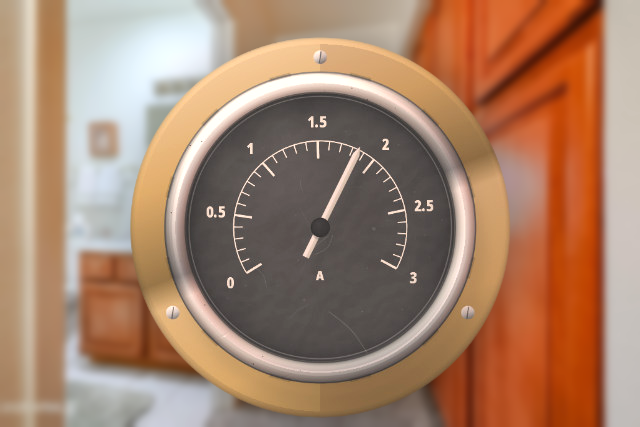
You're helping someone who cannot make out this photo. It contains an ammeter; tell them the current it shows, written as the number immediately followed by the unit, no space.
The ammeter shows 1.85A
